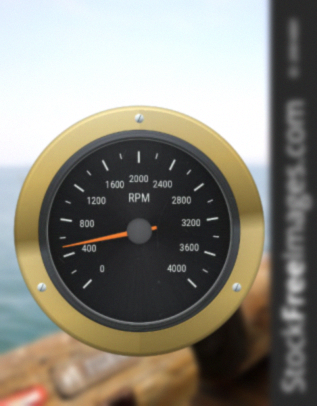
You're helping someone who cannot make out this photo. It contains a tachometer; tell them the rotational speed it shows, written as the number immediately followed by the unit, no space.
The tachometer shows 500rpm
